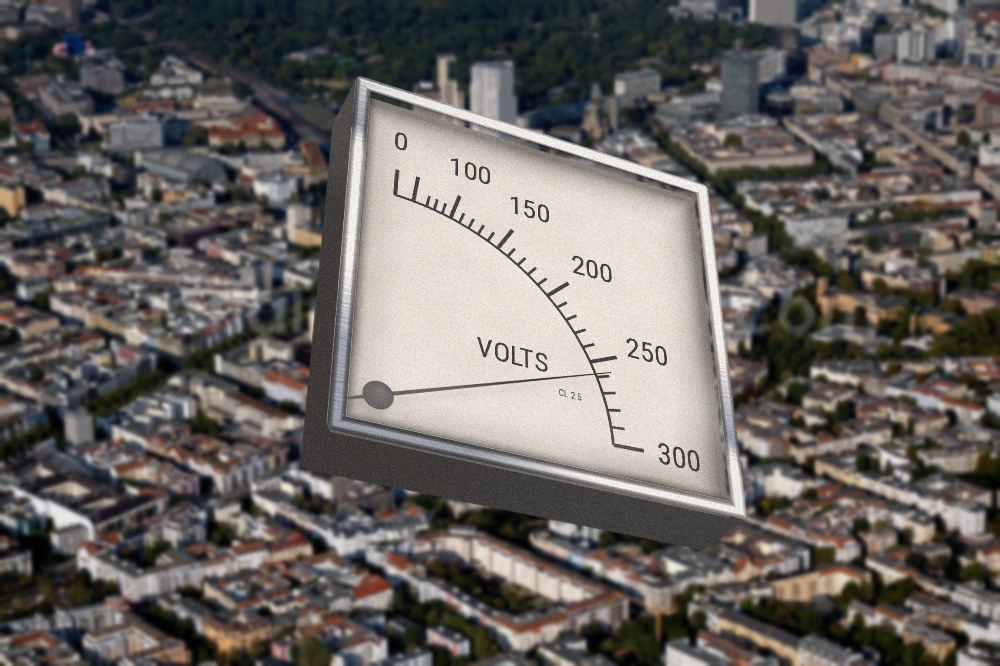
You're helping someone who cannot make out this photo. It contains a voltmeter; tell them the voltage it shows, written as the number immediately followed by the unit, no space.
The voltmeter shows 260V
